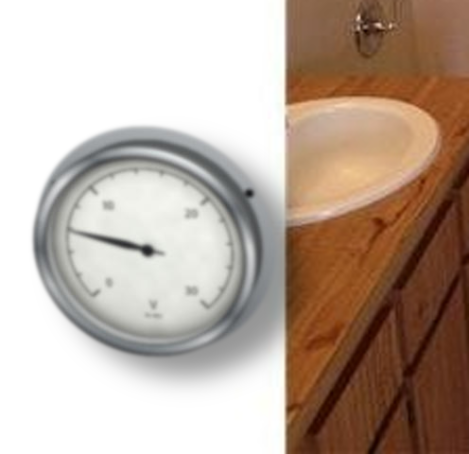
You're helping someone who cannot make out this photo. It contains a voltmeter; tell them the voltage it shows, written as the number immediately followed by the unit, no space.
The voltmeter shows 6V
